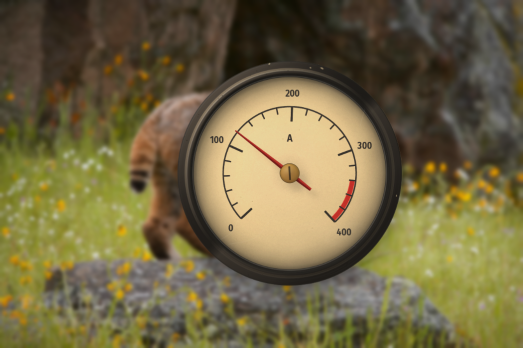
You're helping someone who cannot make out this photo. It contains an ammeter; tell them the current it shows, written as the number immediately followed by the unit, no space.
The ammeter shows 120A
